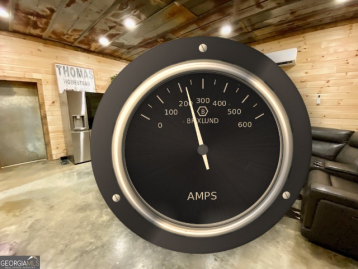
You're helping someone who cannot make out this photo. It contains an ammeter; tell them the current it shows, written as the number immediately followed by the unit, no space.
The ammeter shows 225A
